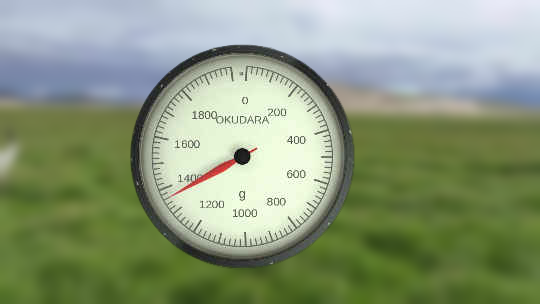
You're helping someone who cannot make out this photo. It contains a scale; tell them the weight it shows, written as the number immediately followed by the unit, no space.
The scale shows 1360g
